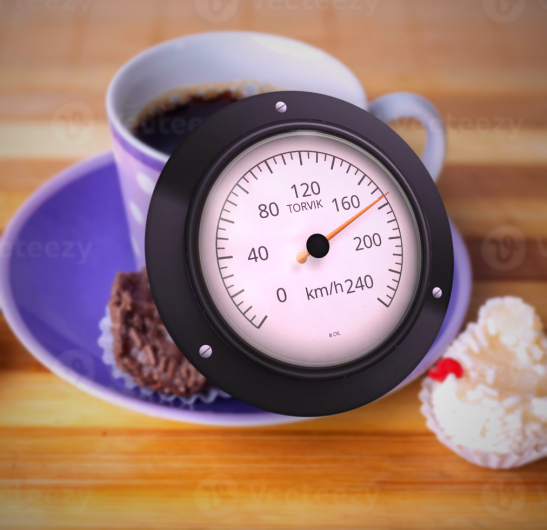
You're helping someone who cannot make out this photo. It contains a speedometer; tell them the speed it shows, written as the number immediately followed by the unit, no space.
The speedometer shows 175km/h
